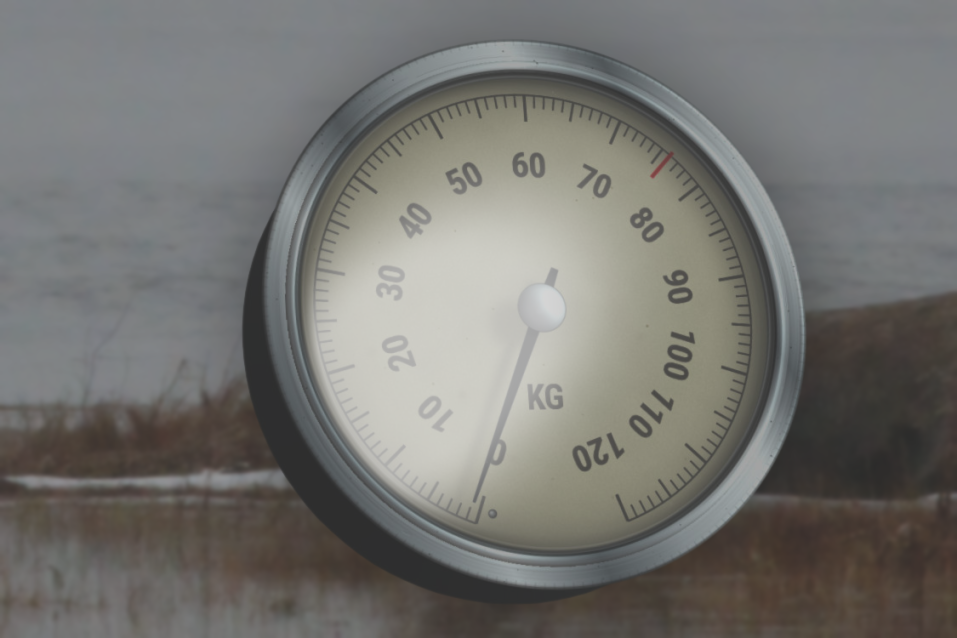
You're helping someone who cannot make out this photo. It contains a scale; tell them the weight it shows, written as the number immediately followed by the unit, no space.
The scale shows 1kg
